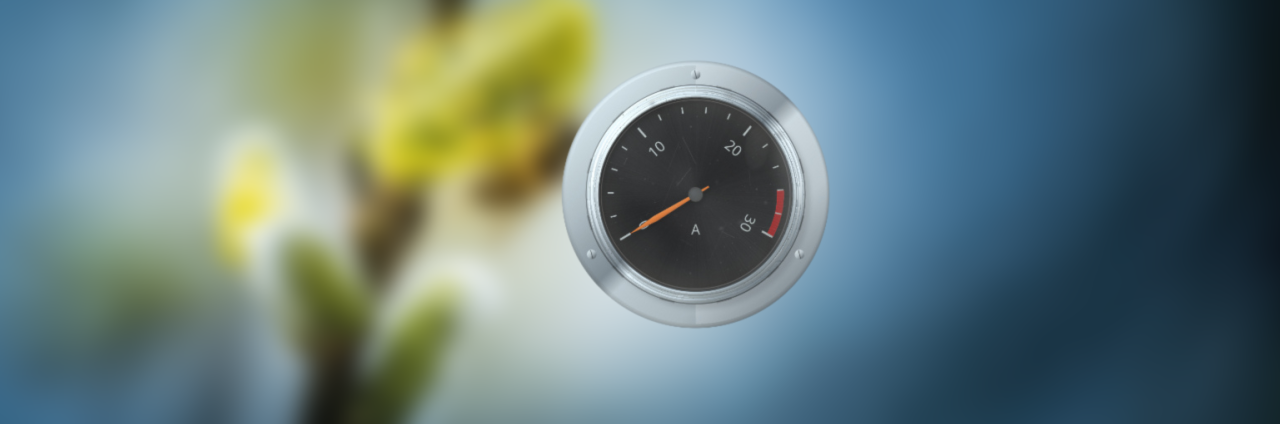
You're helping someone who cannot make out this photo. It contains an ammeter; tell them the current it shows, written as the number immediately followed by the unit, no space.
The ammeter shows 0A
